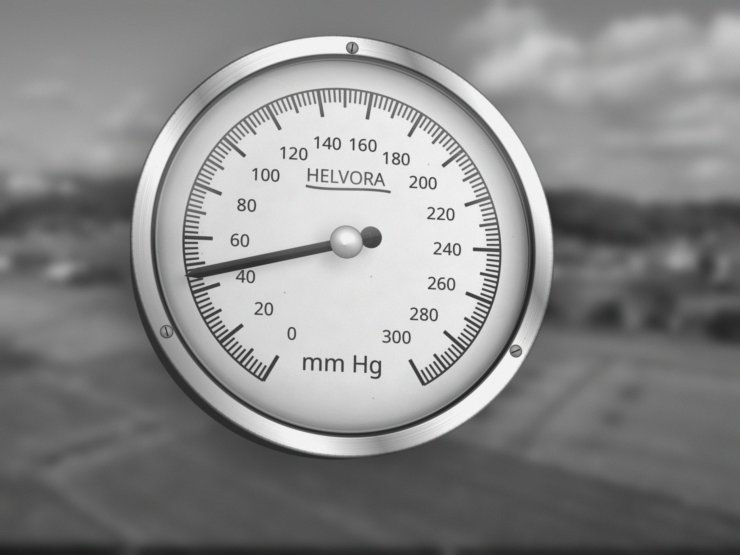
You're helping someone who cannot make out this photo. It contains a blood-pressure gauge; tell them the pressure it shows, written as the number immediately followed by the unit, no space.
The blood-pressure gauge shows 46mmHg
